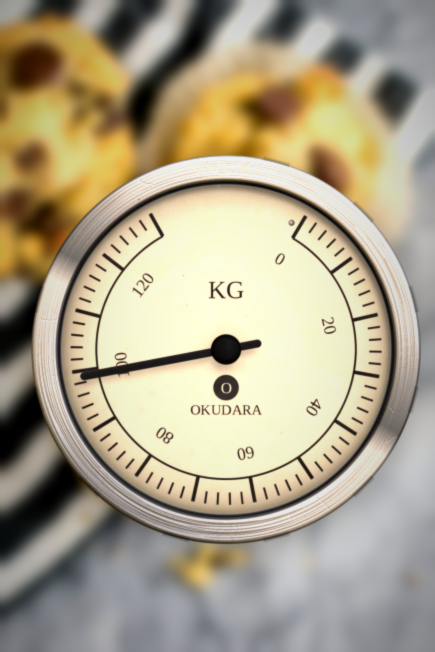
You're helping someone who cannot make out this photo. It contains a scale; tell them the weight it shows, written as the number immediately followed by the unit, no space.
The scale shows 99kg
